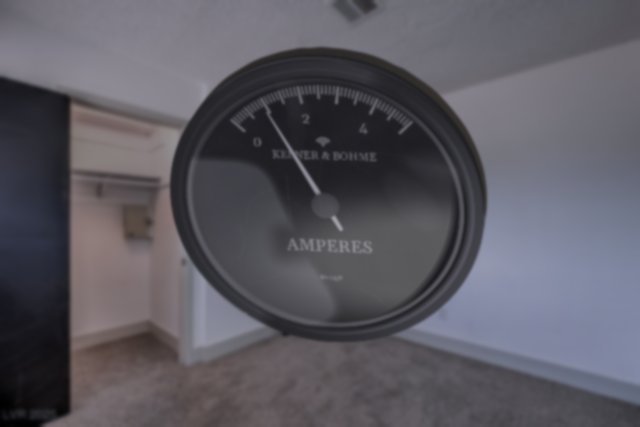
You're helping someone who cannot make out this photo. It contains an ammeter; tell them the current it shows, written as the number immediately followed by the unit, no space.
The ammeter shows 1A
